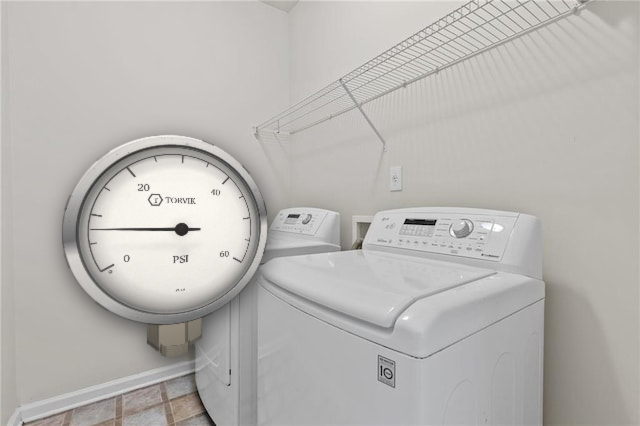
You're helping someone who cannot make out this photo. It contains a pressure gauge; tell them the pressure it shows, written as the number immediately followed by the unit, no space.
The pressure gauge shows 7.5psi
